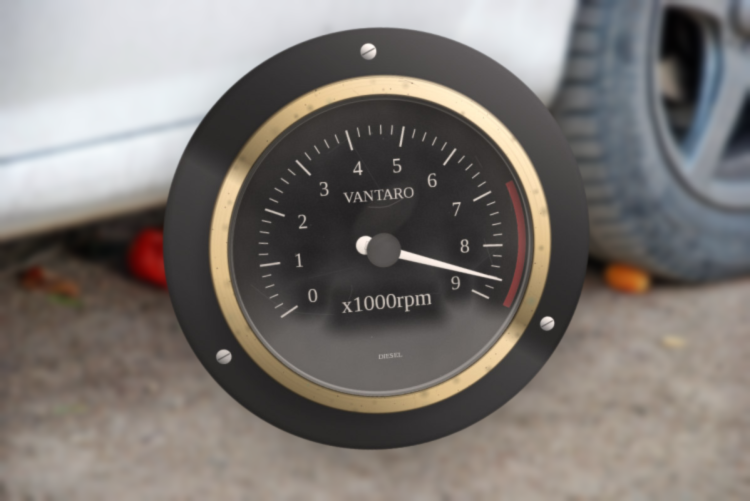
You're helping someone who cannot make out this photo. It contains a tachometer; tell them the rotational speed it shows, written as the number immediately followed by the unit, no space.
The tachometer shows 8600rpm
